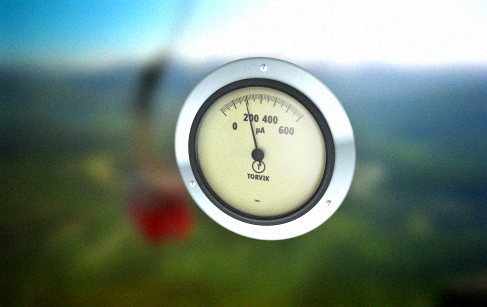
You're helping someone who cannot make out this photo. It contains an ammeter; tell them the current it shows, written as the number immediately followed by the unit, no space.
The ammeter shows 200µA
